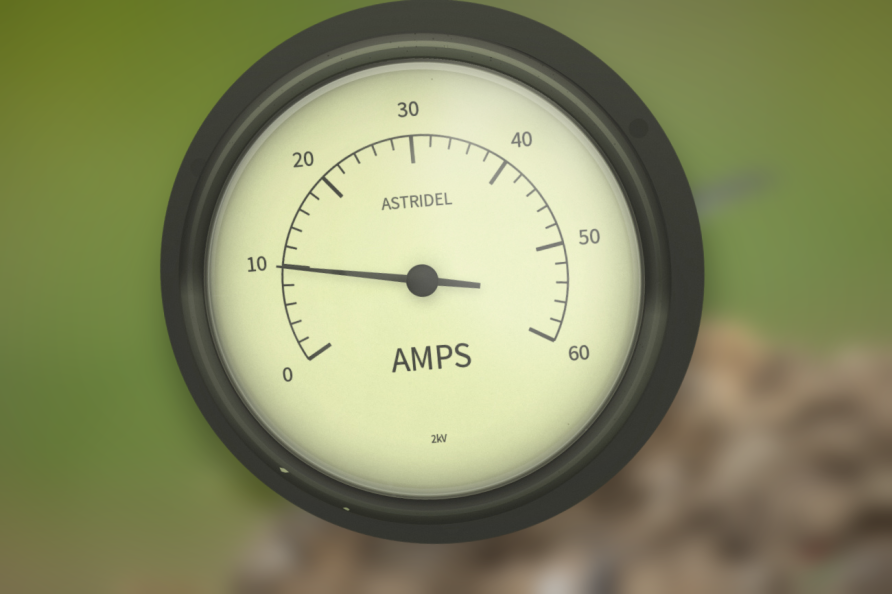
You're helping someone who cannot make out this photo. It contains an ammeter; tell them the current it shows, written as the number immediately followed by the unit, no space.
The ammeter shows 10A
